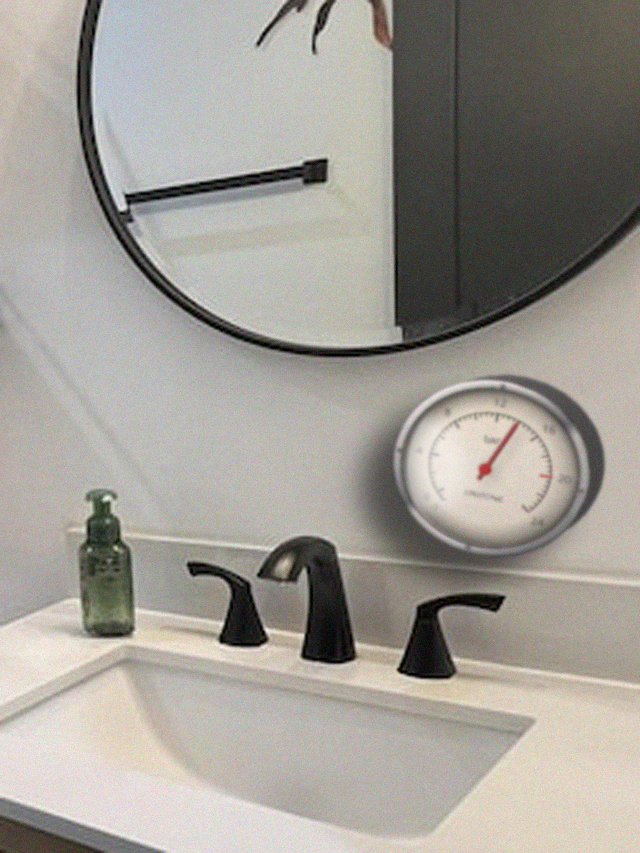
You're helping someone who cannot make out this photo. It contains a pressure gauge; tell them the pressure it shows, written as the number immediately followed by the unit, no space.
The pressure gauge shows 14bar
